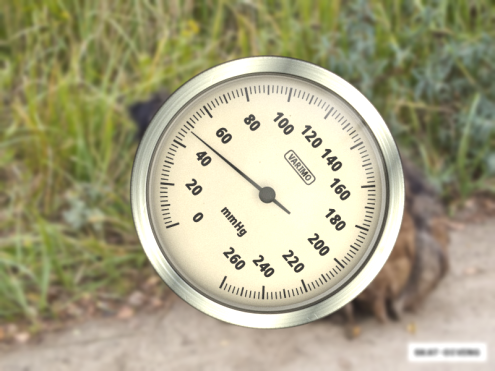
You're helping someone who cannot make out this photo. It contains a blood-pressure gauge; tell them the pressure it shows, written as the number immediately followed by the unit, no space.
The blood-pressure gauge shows 48mmHg
